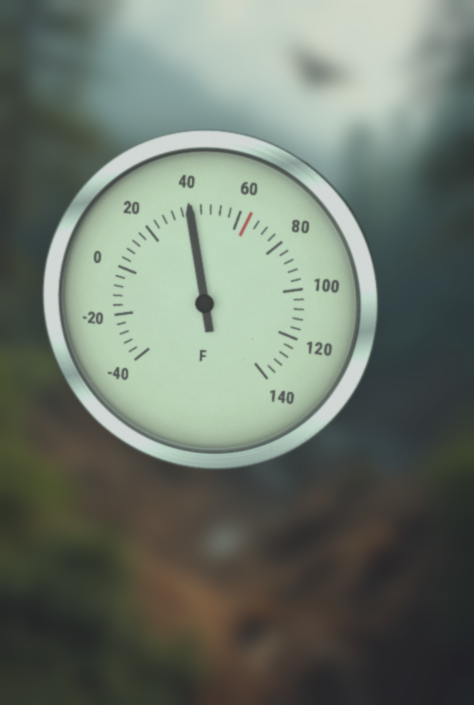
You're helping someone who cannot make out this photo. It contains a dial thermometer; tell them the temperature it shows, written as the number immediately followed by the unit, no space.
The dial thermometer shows 40°F
